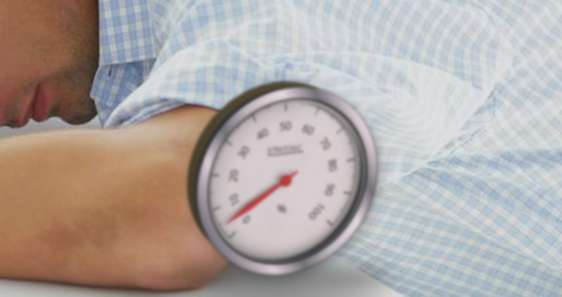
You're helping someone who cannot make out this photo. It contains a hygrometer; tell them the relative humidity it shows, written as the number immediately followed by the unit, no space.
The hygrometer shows 5%
